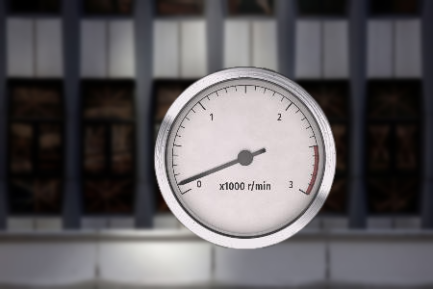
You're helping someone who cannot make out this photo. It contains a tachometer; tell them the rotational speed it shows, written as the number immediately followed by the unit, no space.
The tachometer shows 100rpm
